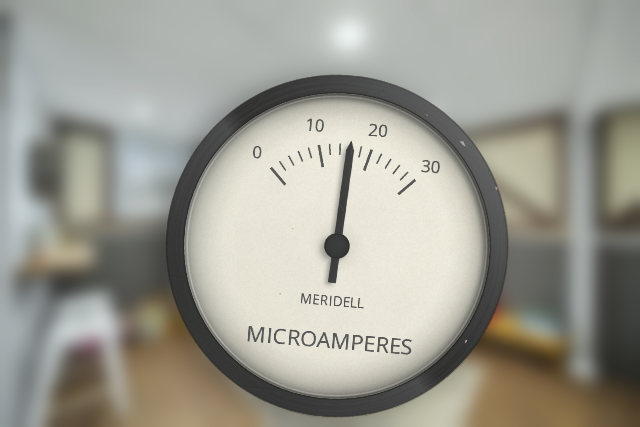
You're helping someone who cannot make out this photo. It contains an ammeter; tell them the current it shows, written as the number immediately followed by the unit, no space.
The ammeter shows 16µA
